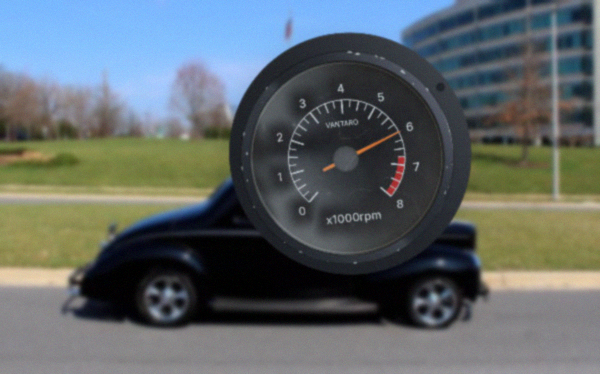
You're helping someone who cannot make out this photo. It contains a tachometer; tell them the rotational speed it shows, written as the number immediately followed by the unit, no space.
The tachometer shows 6000rpm
